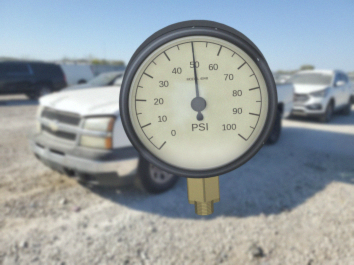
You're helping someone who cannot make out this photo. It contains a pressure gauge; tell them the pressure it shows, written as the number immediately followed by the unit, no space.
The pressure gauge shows 50psi
